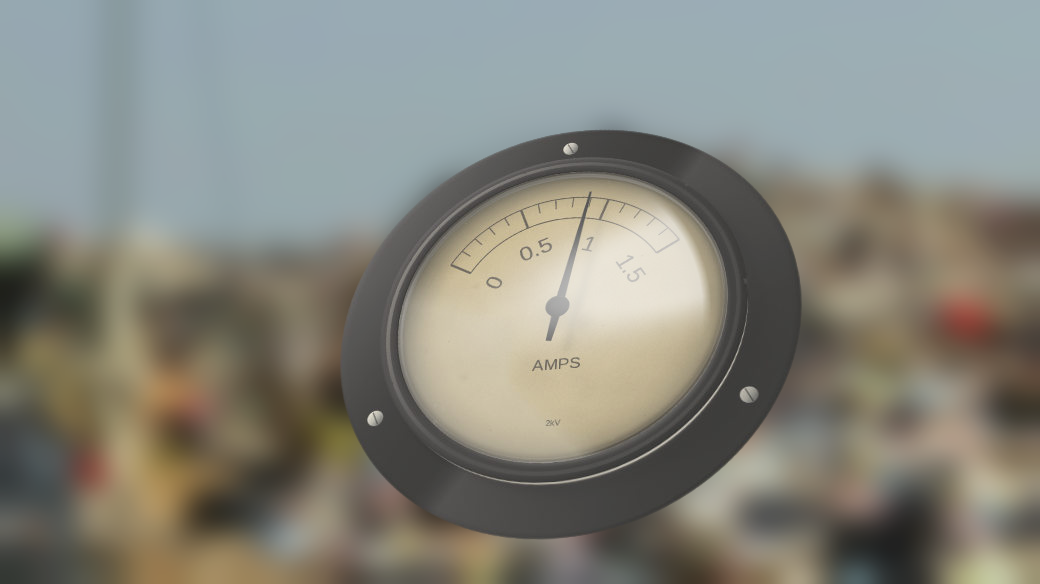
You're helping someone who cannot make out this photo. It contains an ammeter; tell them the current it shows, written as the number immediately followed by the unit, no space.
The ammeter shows 0.9A
